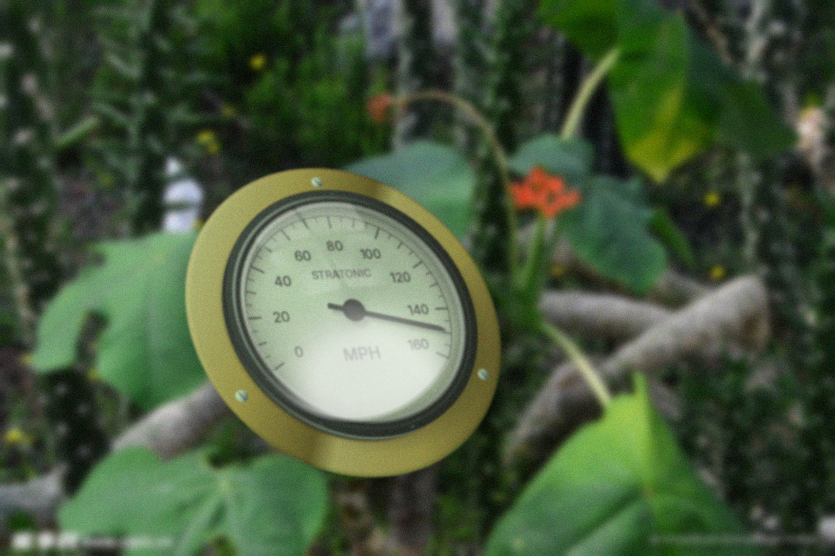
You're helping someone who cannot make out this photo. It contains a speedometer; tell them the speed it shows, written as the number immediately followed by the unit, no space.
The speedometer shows 150mph
